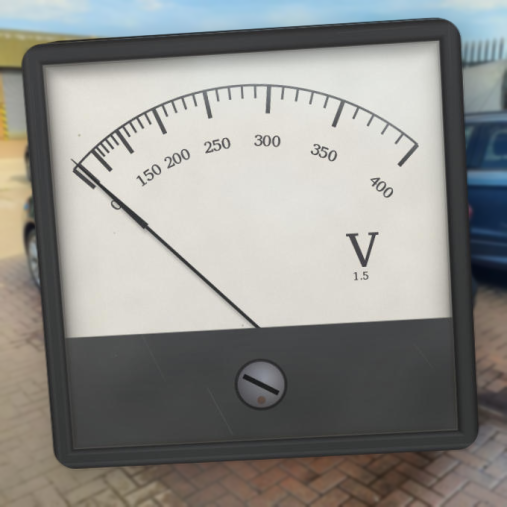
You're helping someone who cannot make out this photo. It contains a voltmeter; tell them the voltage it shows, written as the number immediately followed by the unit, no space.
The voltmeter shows 50V
